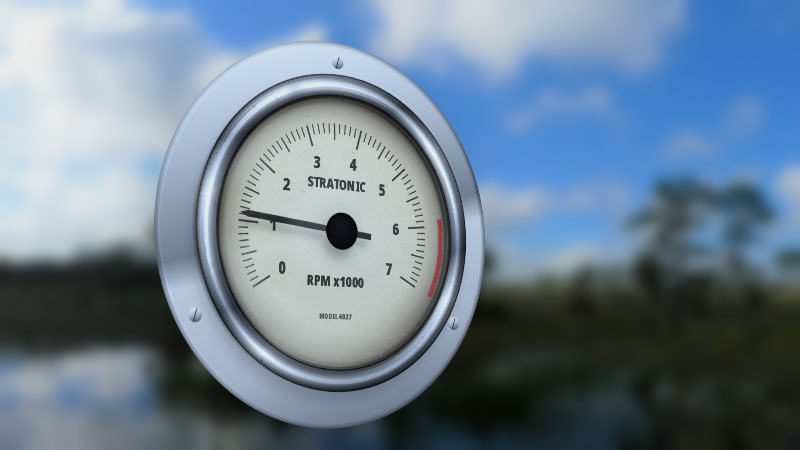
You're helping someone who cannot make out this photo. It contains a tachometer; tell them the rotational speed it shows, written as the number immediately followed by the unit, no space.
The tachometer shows 1100rpm
